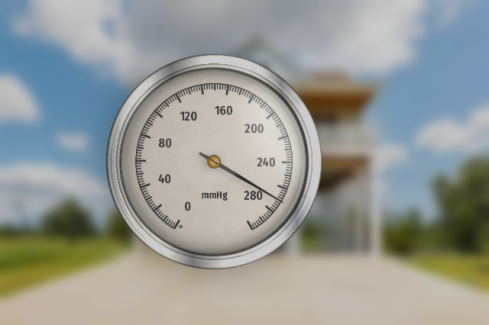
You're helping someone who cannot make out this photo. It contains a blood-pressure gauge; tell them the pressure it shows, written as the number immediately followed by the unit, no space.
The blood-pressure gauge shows 270mmHg
